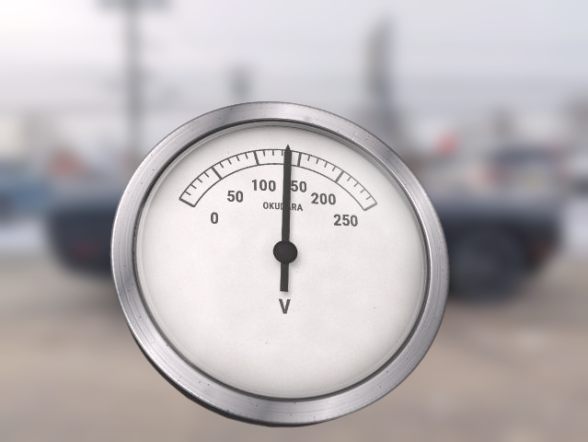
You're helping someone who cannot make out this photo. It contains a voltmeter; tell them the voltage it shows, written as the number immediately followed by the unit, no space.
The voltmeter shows 135V
